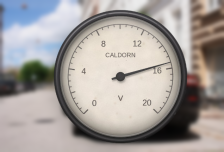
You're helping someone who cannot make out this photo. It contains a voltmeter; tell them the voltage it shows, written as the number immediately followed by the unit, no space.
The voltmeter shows 15.5V
